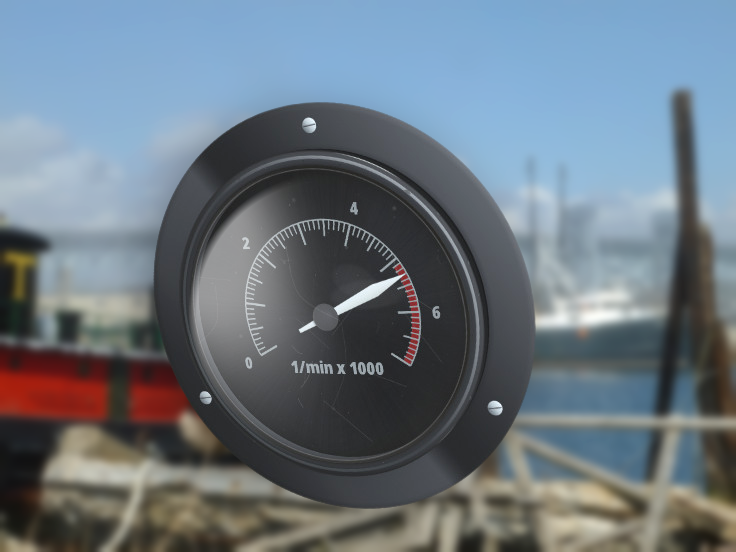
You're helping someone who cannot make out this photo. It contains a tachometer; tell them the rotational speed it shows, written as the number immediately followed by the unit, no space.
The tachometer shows 5300rpm
